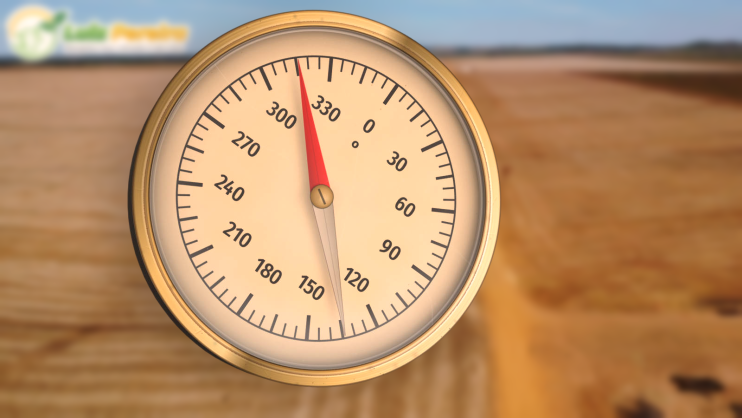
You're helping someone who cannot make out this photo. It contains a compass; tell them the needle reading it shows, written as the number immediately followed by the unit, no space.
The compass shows 315°
